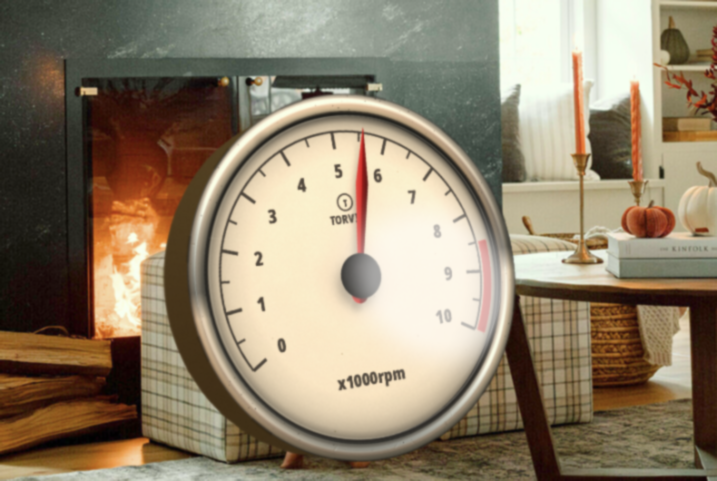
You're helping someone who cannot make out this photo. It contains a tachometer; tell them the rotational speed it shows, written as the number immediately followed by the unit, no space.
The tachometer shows 5500rpm
